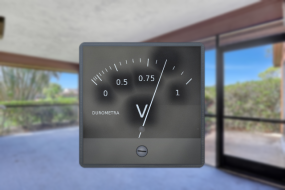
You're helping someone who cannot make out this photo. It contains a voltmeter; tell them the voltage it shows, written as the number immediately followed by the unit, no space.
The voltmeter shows 0.85V
